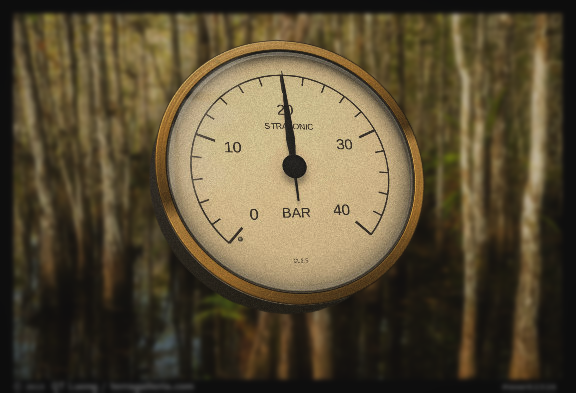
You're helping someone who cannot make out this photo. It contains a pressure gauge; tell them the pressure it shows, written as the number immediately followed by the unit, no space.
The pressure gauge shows 20bar
